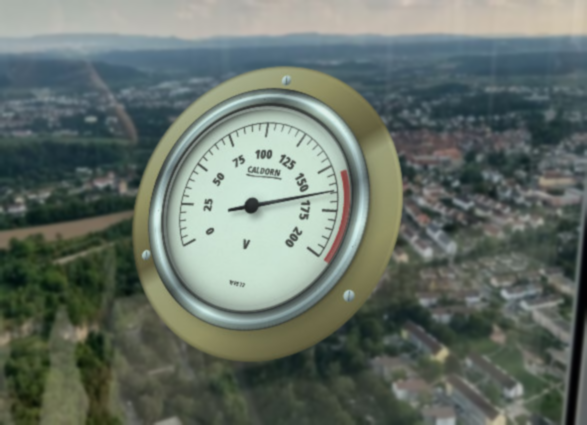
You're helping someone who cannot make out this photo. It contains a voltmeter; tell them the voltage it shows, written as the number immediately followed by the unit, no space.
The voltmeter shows 165V
